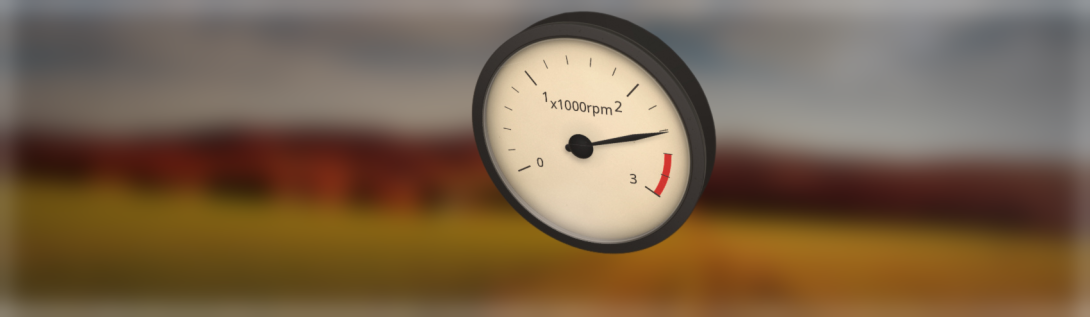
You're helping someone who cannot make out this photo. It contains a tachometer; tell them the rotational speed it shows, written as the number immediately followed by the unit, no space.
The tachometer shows 2400rpm
